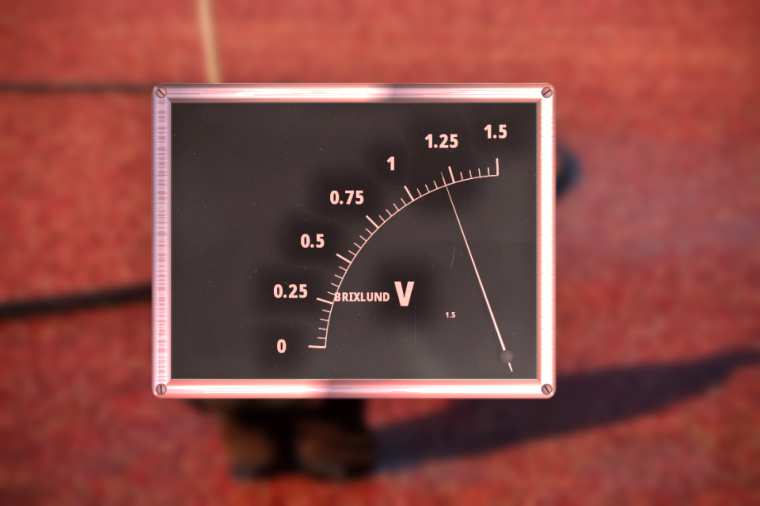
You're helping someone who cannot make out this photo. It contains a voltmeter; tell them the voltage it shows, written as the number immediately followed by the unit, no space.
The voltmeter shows 1.2V
